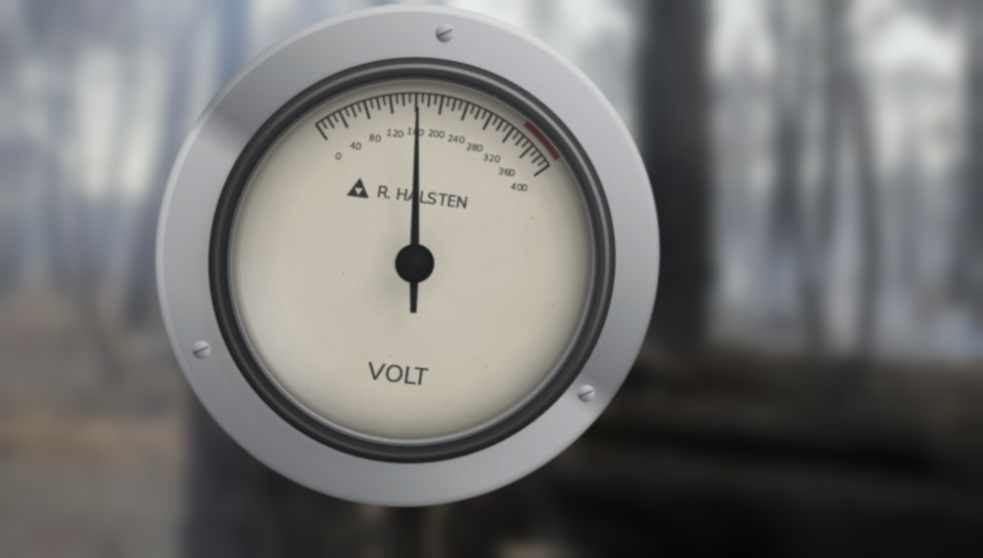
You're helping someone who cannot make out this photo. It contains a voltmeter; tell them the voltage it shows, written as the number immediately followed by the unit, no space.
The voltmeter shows 160V
